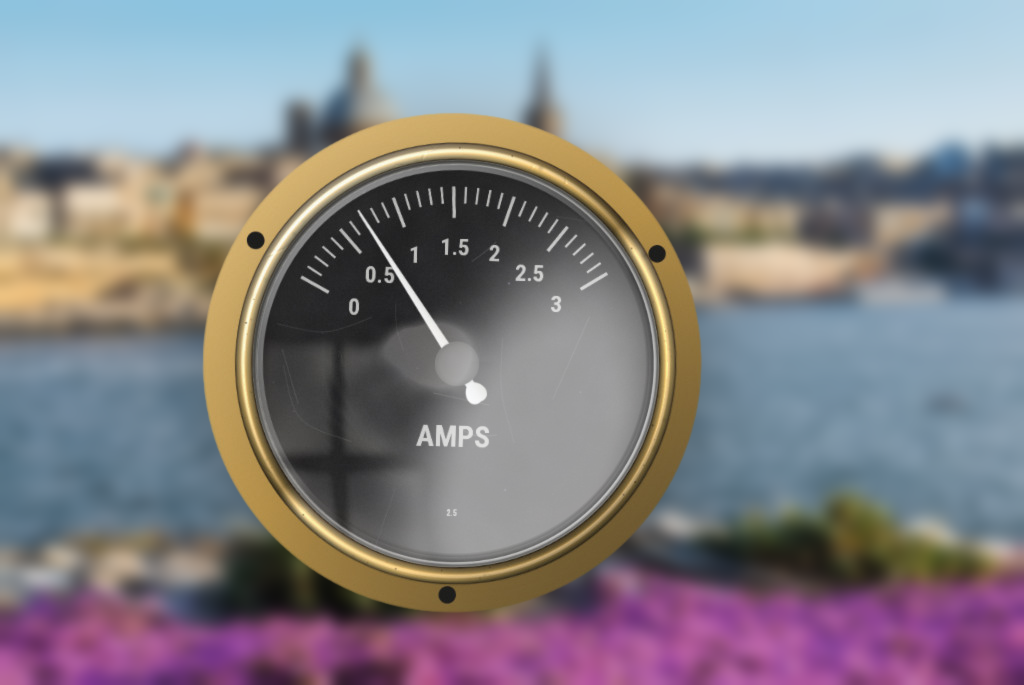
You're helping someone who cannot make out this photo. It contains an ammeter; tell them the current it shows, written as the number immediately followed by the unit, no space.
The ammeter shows 0.7A
